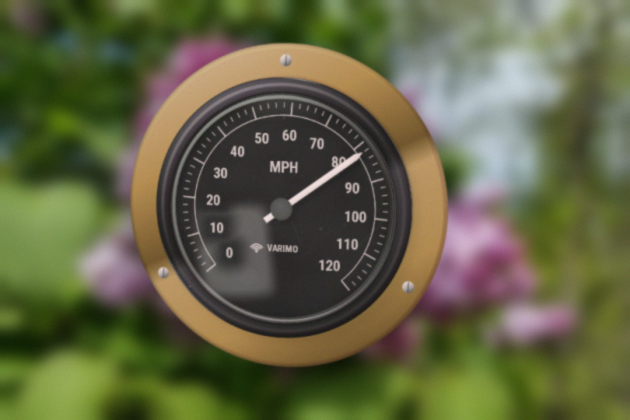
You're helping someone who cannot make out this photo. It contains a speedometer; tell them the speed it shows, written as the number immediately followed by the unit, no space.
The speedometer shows 82mph
